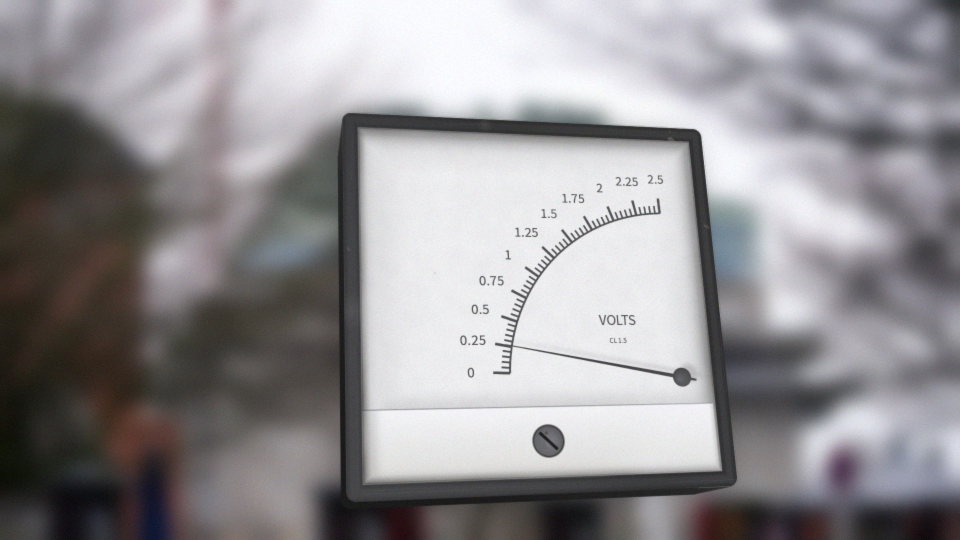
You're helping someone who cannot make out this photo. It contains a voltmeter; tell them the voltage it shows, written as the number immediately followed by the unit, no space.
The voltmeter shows 0.25V
